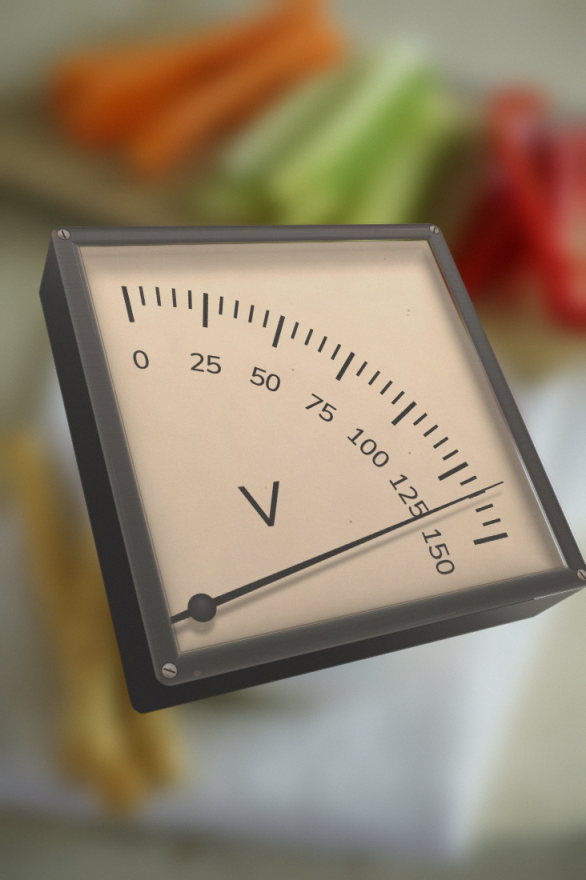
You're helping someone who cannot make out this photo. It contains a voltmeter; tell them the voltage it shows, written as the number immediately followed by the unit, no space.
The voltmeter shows 135V
